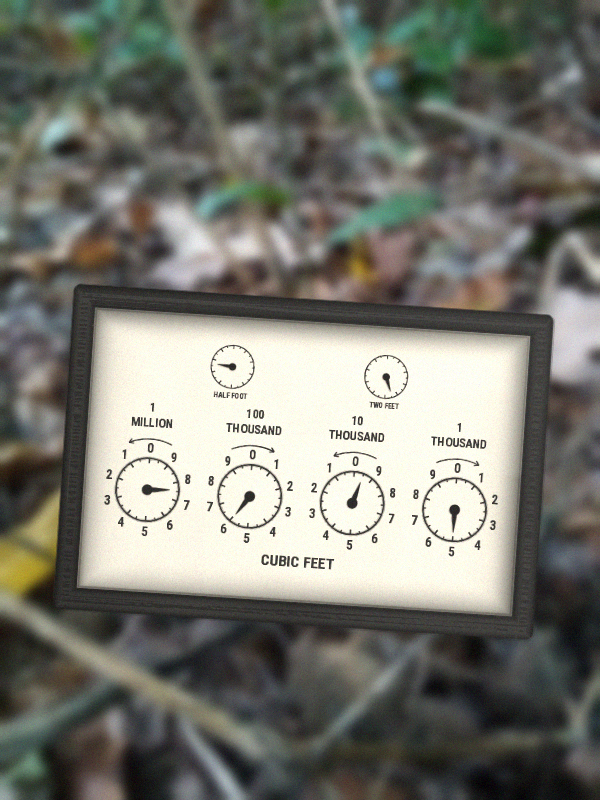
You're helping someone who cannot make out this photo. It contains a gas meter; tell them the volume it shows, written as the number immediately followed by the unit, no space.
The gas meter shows 759500ft³
